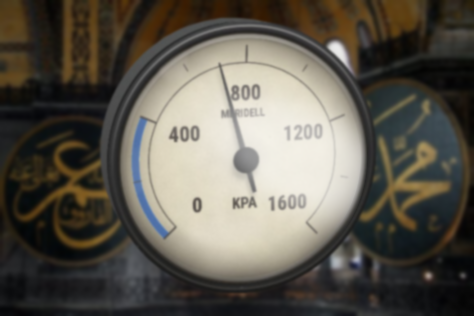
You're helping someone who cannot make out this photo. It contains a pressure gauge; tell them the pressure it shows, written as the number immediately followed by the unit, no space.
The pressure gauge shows 700kPa
